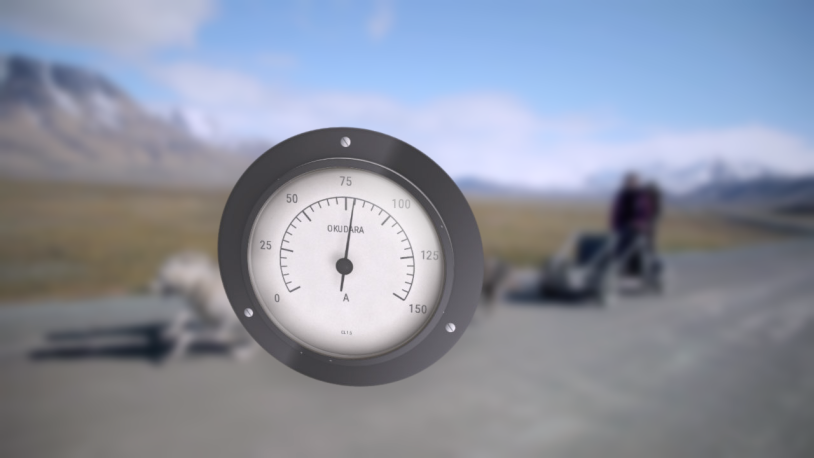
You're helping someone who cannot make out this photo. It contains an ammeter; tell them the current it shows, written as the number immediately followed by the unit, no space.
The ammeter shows 80A
